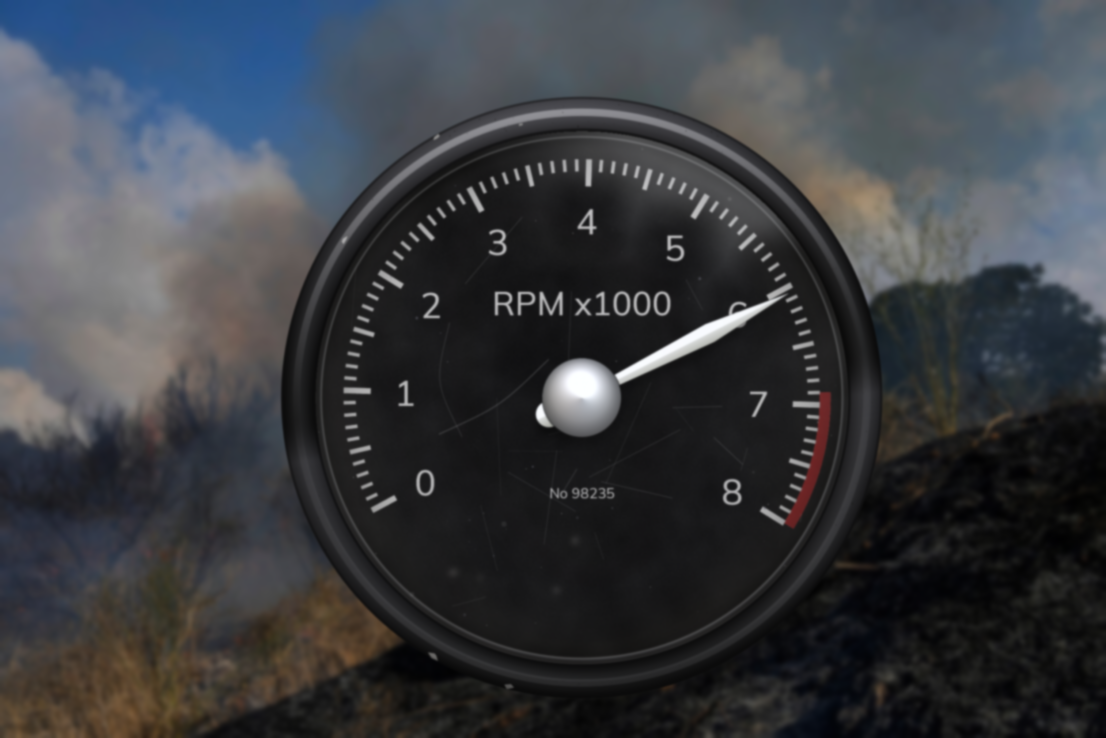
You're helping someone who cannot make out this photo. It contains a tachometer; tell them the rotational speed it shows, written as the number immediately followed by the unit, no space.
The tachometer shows 6050rpm
